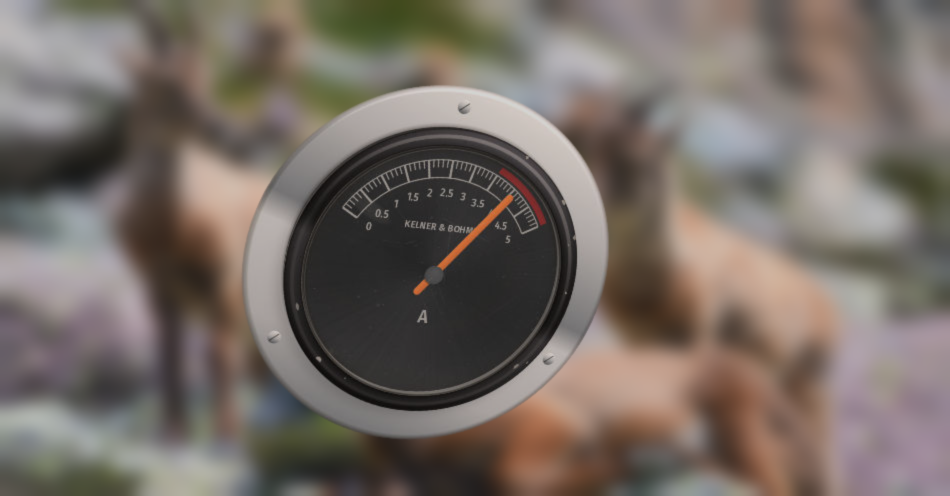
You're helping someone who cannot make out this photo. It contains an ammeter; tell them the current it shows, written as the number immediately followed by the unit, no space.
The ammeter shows 4A
